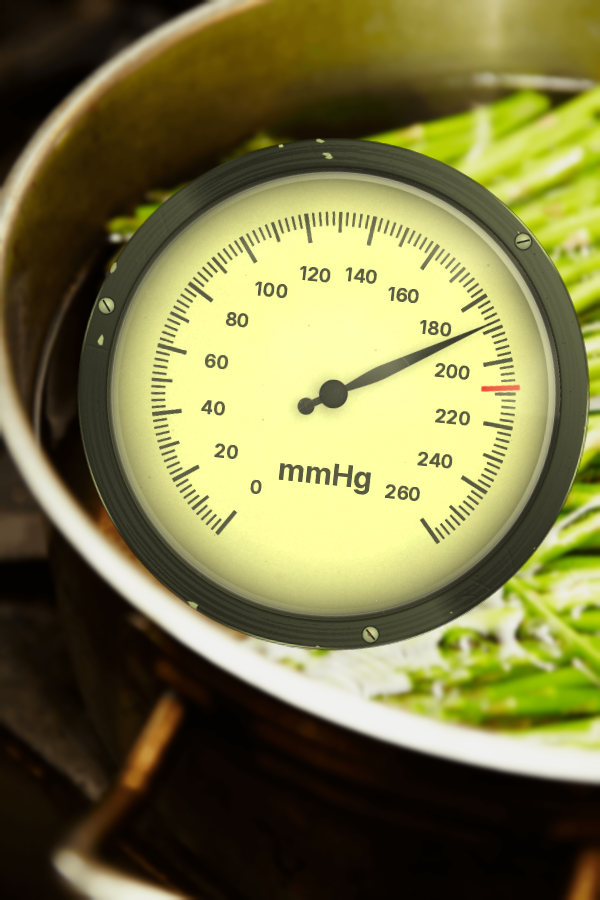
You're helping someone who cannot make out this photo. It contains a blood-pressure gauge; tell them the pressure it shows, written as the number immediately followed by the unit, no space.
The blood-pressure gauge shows 188mmHg
